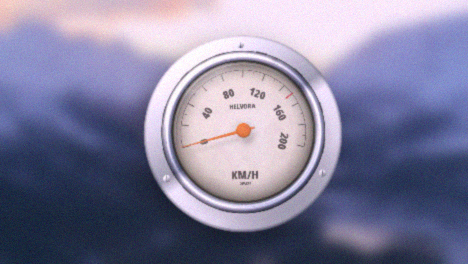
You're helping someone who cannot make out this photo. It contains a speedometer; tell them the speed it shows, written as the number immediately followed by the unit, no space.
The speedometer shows 0km/h
